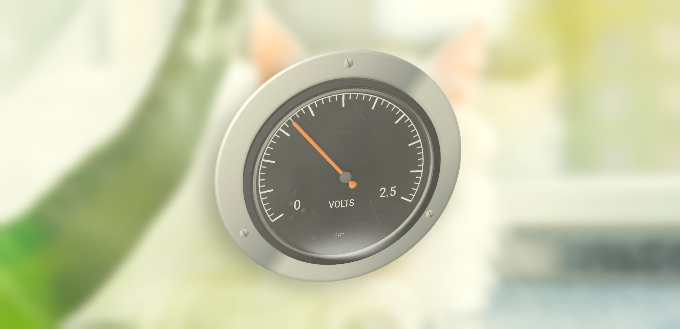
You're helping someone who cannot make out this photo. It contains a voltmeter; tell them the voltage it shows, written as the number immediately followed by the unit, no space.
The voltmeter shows 0.85V
